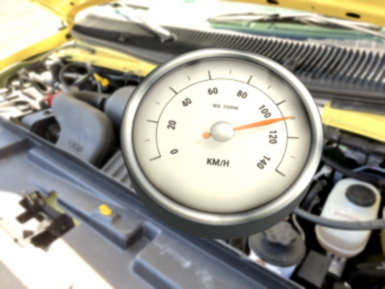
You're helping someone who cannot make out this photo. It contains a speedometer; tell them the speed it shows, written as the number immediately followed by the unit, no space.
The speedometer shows 110km/h
